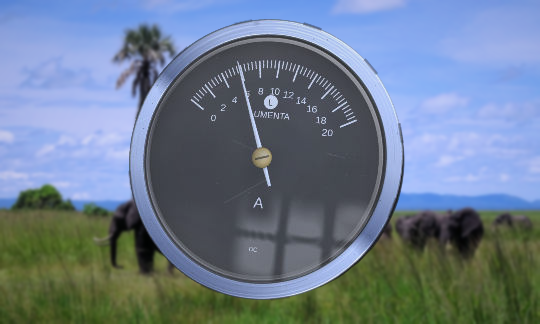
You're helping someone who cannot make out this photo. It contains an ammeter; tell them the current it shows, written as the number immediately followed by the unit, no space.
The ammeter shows 6A
